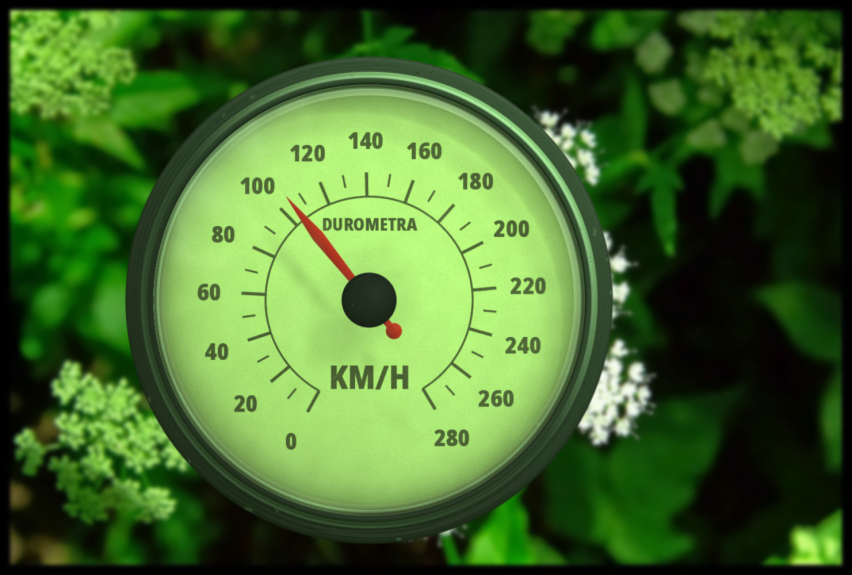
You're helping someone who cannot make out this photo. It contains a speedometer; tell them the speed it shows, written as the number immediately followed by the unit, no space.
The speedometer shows 105km/h
